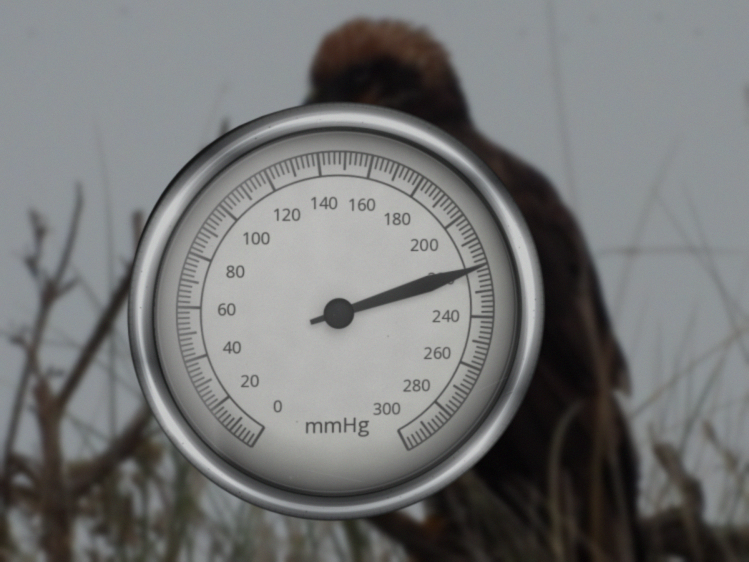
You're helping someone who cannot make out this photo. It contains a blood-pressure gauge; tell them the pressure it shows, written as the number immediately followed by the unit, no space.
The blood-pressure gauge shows 220mmHg
